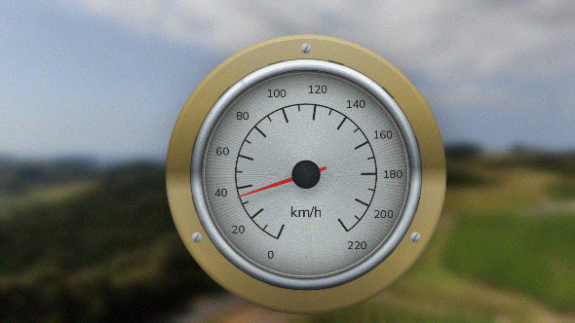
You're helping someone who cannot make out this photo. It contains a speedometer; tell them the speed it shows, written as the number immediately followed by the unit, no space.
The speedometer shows 35km/h
